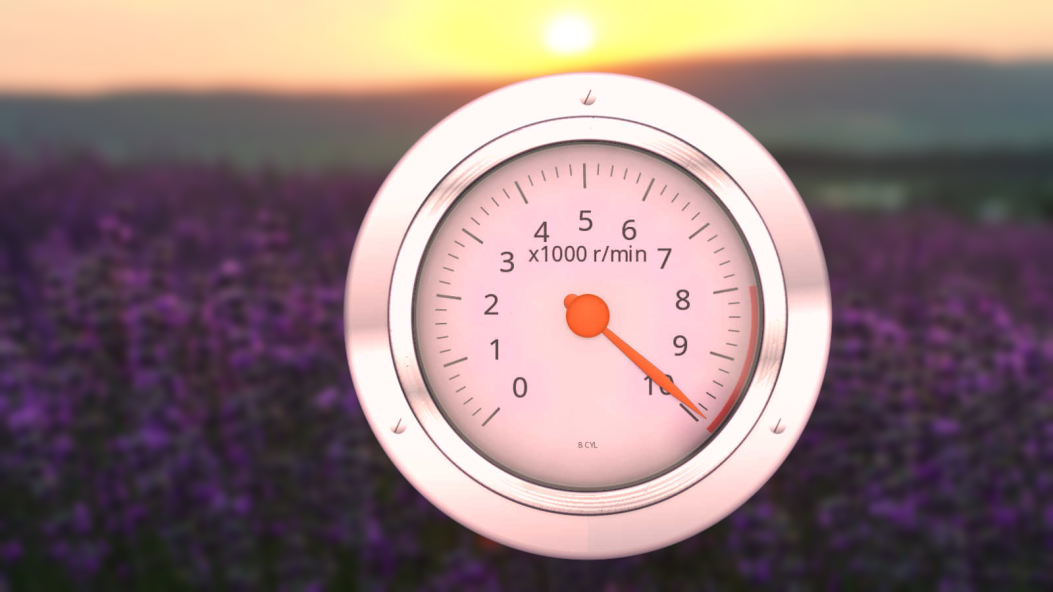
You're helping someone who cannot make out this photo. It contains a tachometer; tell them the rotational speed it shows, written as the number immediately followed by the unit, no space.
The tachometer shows 9900rpm
